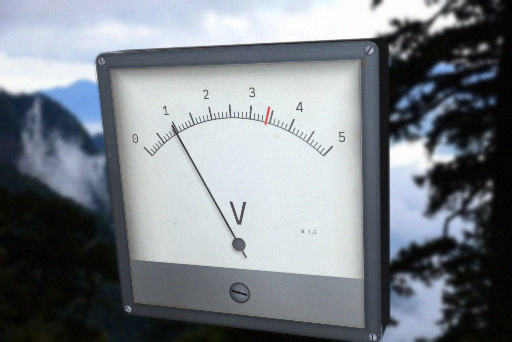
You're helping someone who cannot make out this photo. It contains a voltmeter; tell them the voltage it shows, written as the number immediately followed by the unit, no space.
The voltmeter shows 1V
